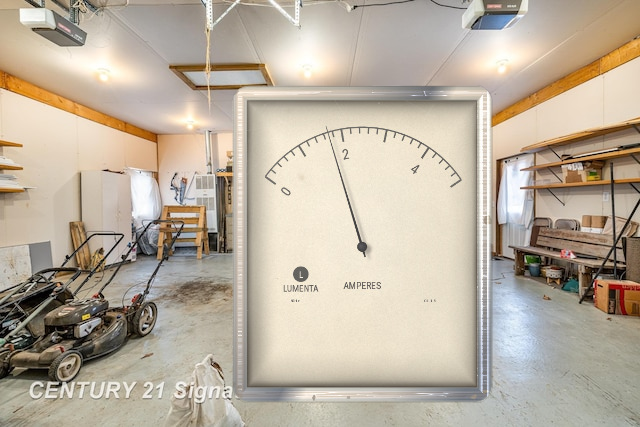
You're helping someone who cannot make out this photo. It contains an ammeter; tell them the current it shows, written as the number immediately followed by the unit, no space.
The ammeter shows 1.7A
